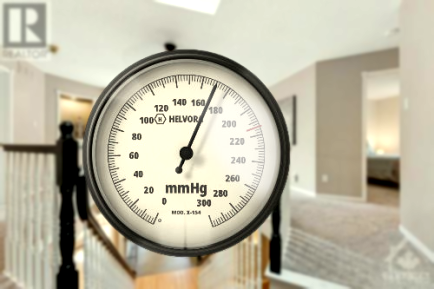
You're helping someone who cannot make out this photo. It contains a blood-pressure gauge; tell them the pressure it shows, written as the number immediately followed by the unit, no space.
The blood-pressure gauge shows 170mmHg
